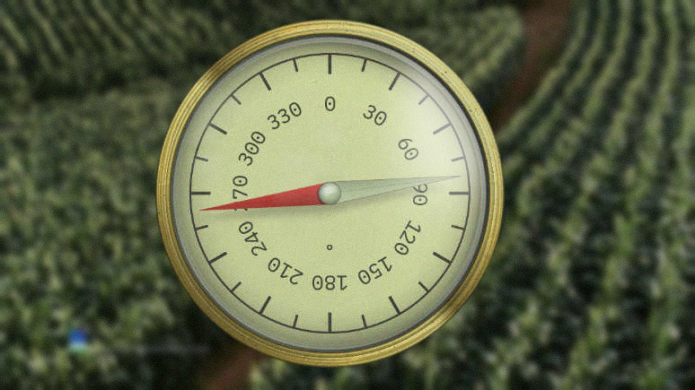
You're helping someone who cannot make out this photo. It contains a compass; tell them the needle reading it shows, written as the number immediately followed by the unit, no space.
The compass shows 262.5°
